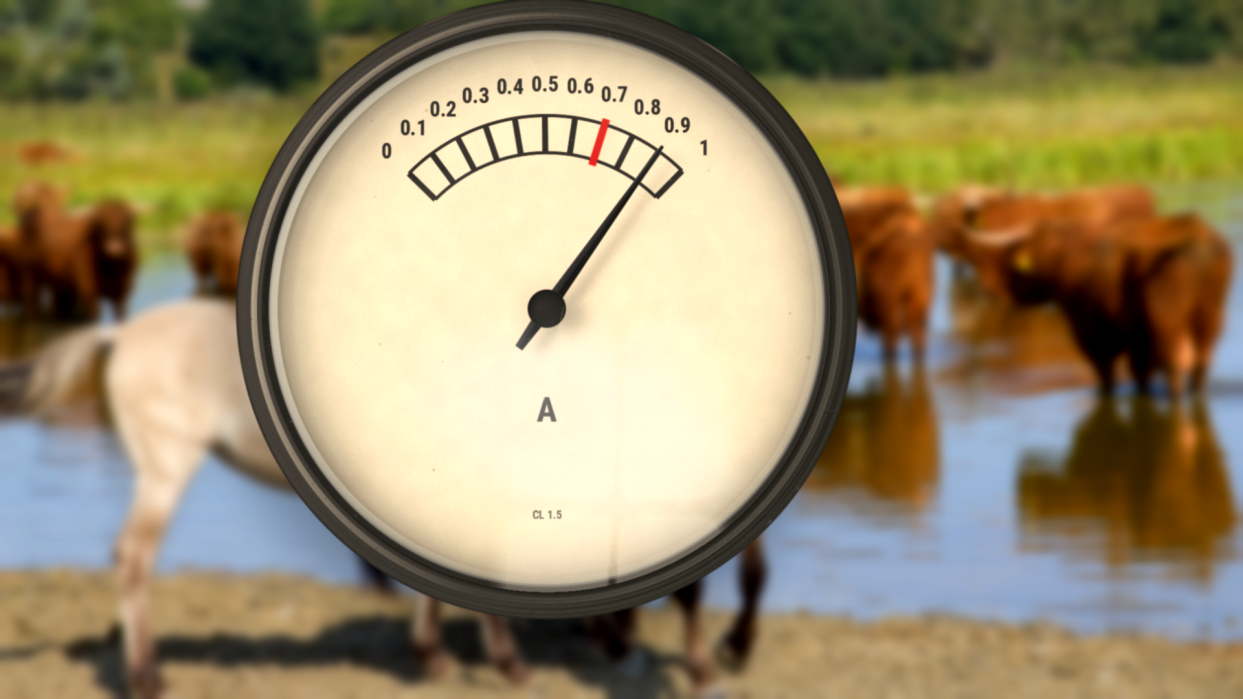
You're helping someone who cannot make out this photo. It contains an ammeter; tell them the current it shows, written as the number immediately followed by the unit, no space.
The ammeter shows 0.9A
